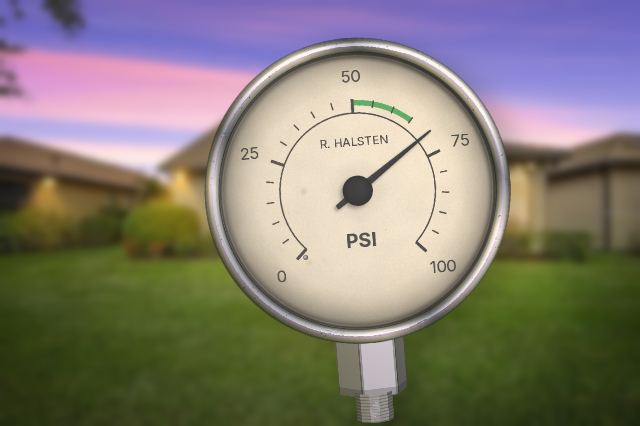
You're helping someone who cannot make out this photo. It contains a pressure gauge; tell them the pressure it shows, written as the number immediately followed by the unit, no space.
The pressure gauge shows 70psi
